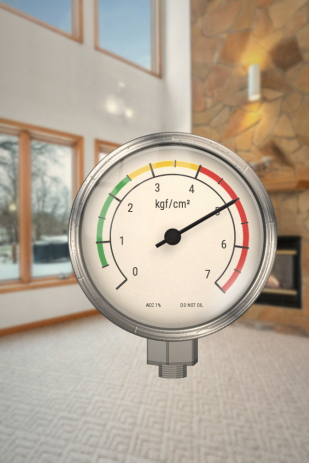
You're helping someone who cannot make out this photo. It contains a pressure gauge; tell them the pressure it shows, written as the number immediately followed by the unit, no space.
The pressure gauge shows 5kg/cm²
